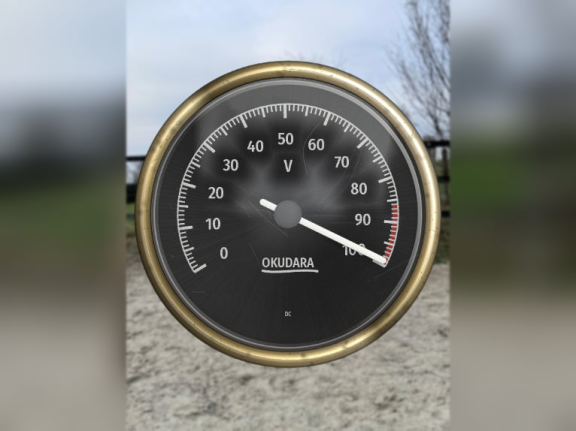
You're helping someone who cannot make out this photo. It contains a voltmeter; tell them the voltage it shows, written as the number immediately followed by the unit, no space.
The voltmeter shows 99V
